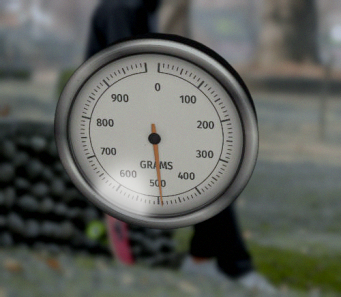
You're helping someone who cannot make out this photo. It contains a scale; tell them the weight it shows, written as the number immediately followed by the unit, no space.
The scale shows 490g
